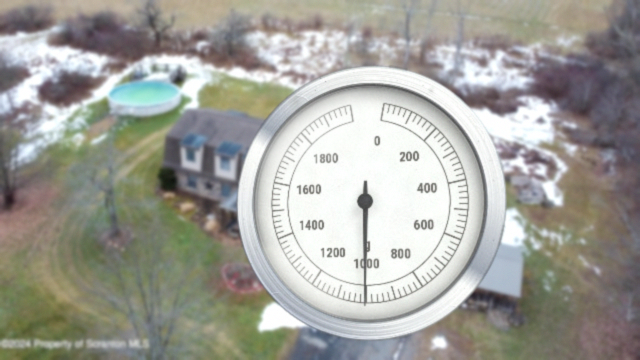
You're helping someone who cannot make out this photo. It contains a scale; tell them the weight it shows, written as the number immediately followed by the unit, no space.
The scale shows 1000g
